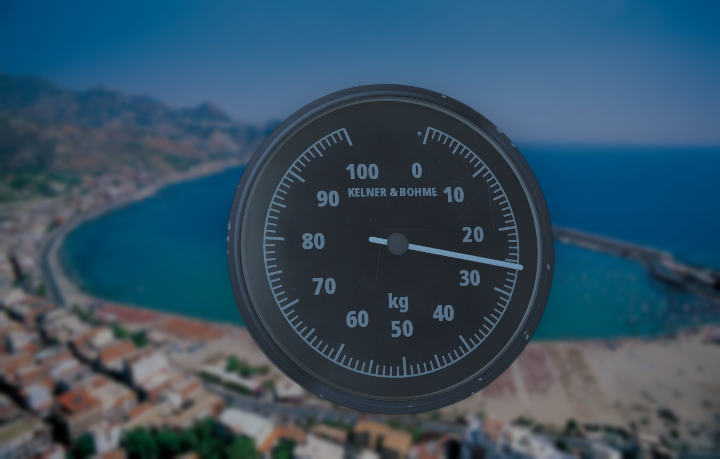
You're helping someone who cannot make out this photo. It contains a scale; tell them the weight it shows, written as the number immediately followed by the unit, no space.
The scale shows 26kg
